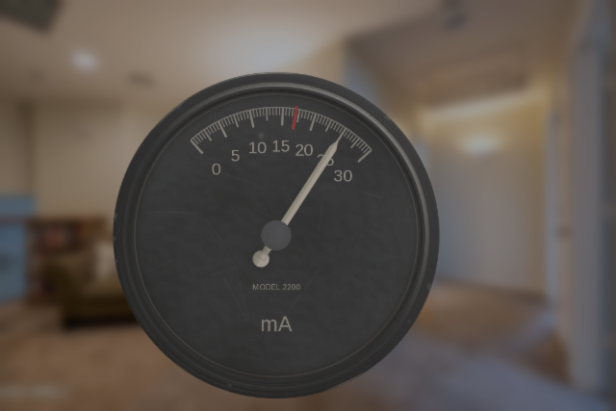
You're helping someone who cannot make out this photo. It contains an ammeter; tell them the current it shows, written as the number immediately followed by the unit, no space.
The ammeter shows 25mA
